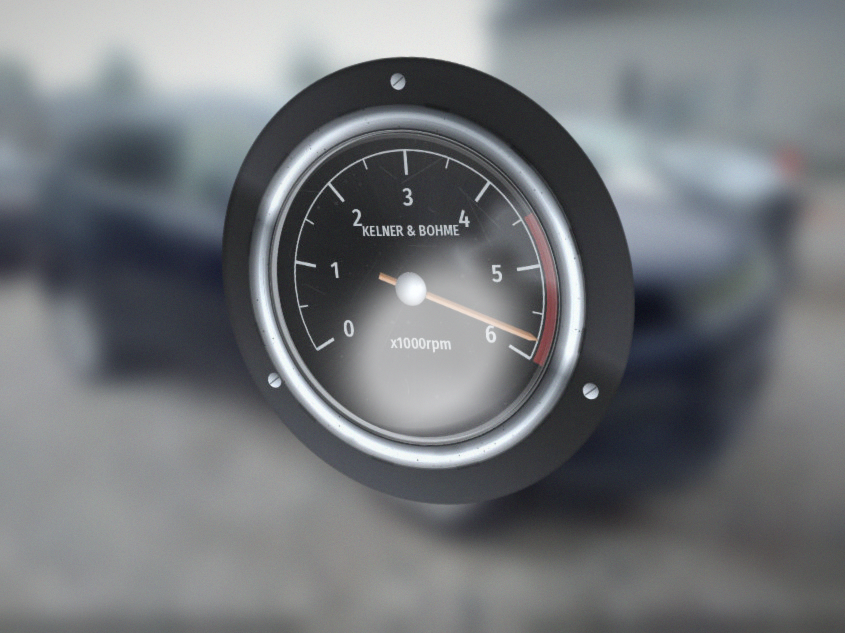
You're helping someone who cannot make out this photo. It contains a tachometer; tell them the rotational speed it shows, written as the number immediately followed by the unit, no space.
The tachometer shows 5750rpm
